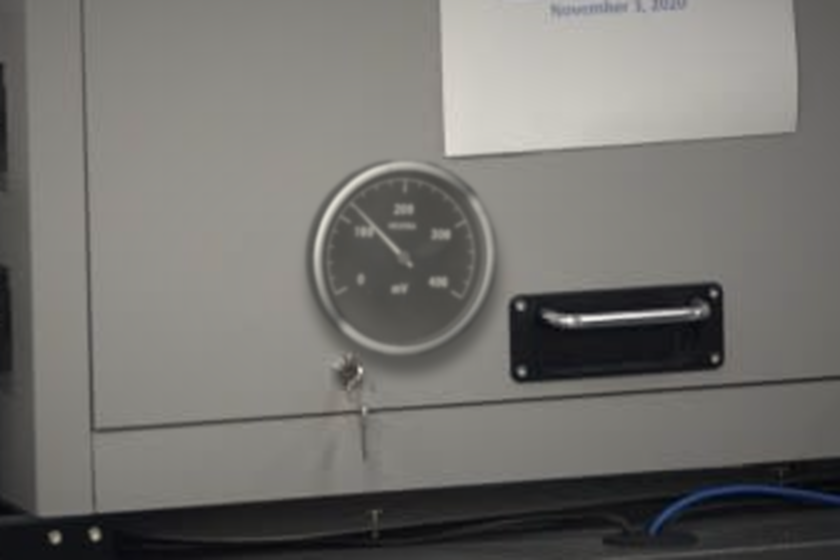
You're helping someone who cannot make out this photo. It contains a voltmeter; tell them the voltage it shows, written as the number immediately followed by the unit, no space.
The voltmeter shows 120mV
